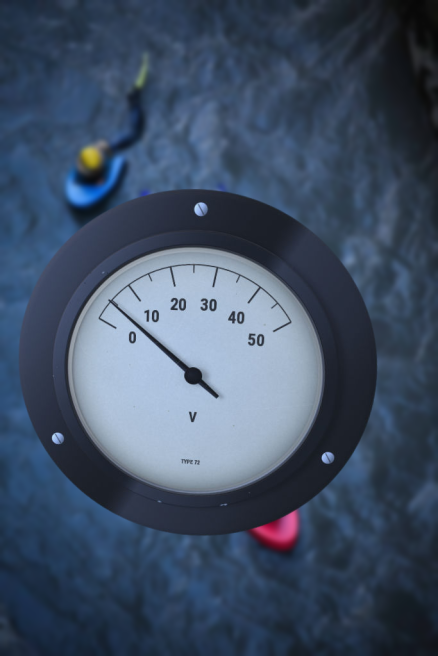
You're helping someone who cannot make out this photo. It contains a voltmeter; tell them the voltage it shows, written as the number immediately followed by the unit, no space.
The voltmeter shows 5V
